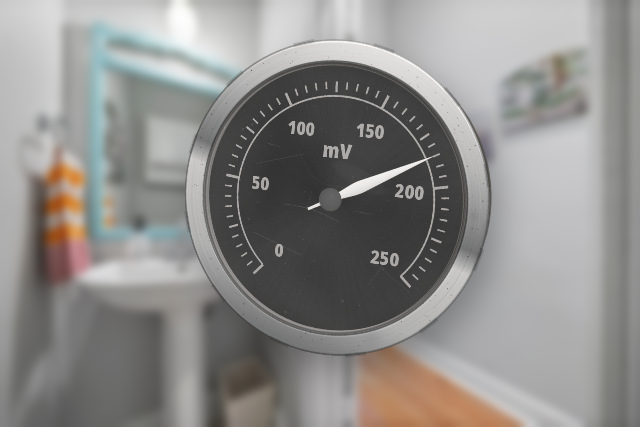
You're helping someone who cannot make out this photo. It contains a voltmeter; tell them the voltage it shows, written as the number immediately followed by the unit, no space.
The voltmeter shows 185mV
